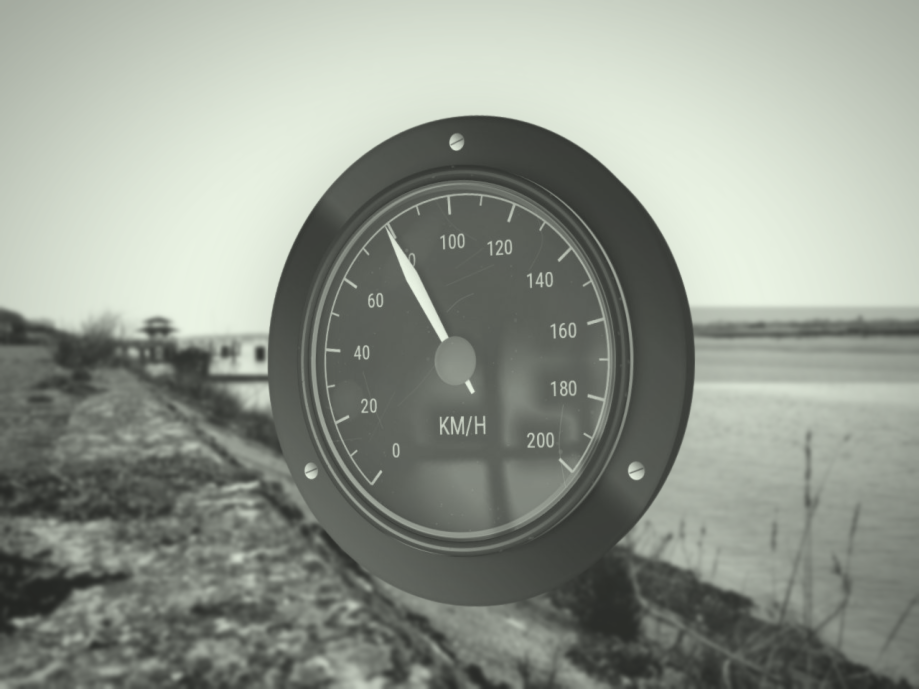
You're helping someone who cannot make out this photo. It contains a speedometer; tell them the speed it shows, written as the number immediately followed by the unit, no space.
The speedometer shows 80km/h
